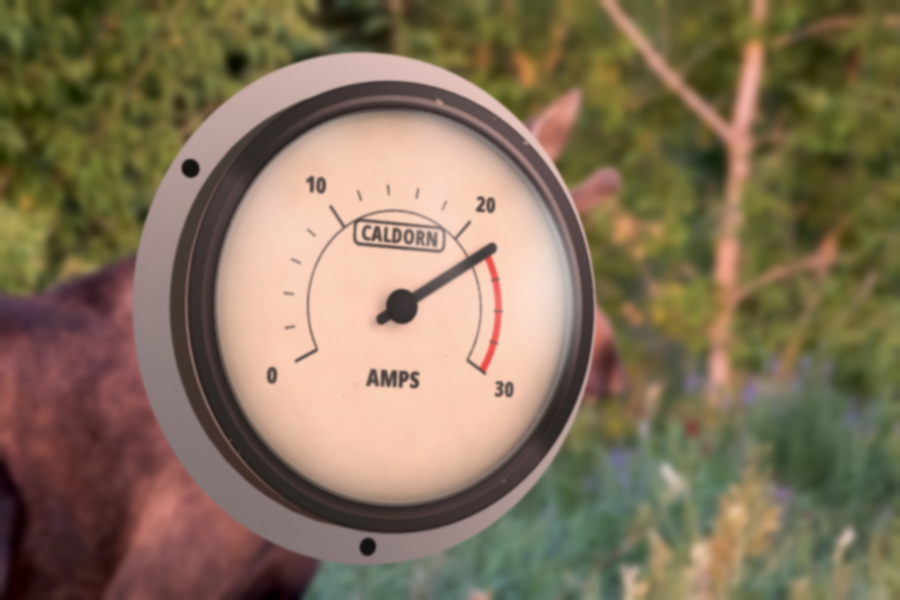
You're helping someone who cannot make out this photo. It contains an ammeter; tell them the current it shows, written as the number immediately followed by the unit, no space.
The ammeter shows 22A
